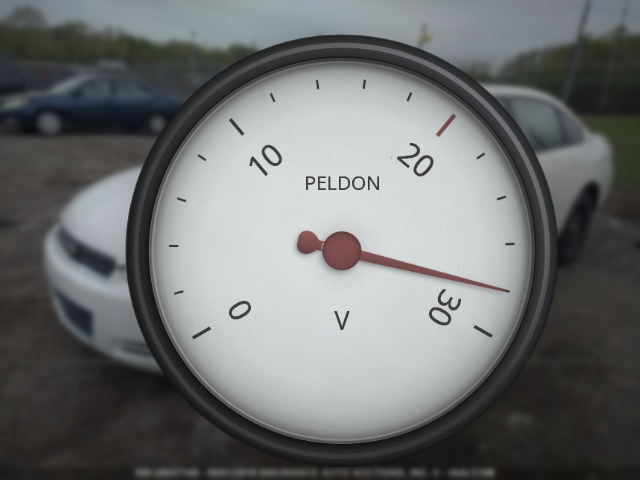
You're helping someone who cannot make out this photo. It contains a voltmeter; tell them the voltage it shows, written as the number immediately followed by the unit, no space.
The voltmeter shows 28V
